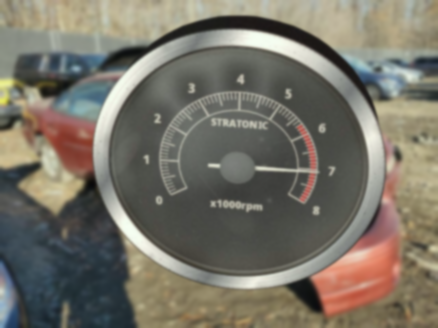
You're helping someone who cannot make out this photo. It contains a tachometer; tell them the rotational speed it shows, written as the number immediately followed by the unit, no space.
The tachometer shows 7000rpm
